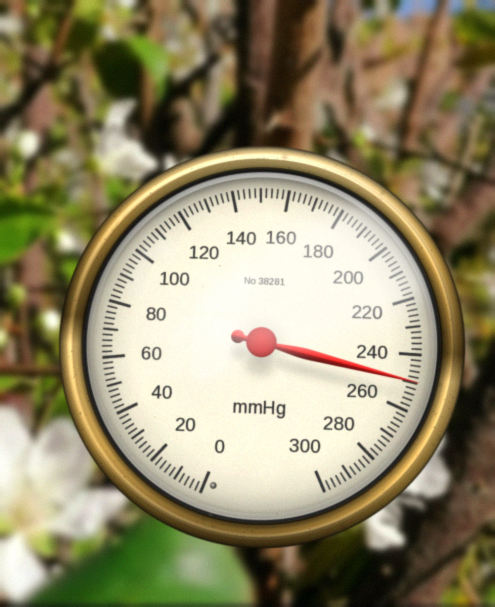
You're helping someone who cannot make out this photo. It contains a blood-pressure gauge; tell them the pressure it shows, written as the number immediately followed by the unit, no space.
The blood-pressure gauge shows 250mmHg
